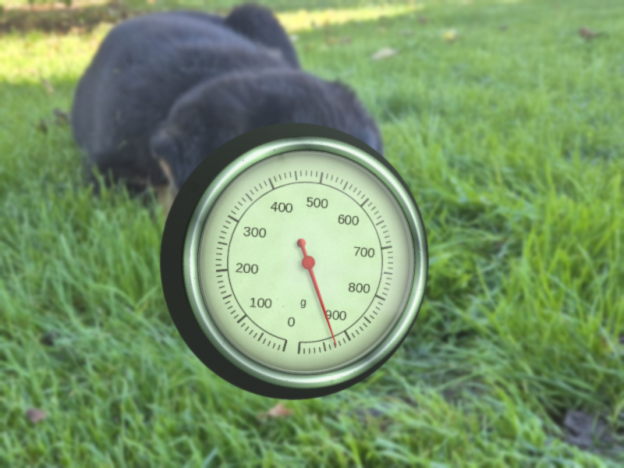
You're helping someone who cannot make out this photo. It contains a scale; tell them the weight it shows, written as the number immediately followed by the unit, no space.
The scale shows 930g
